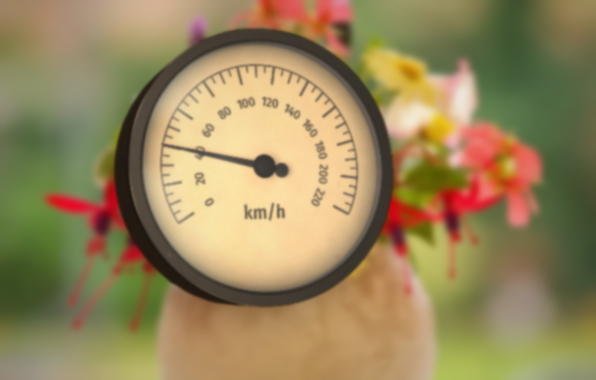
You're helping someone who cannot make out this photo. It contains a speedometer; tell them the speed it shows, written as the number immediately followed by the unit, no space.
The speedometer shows 40km/h
